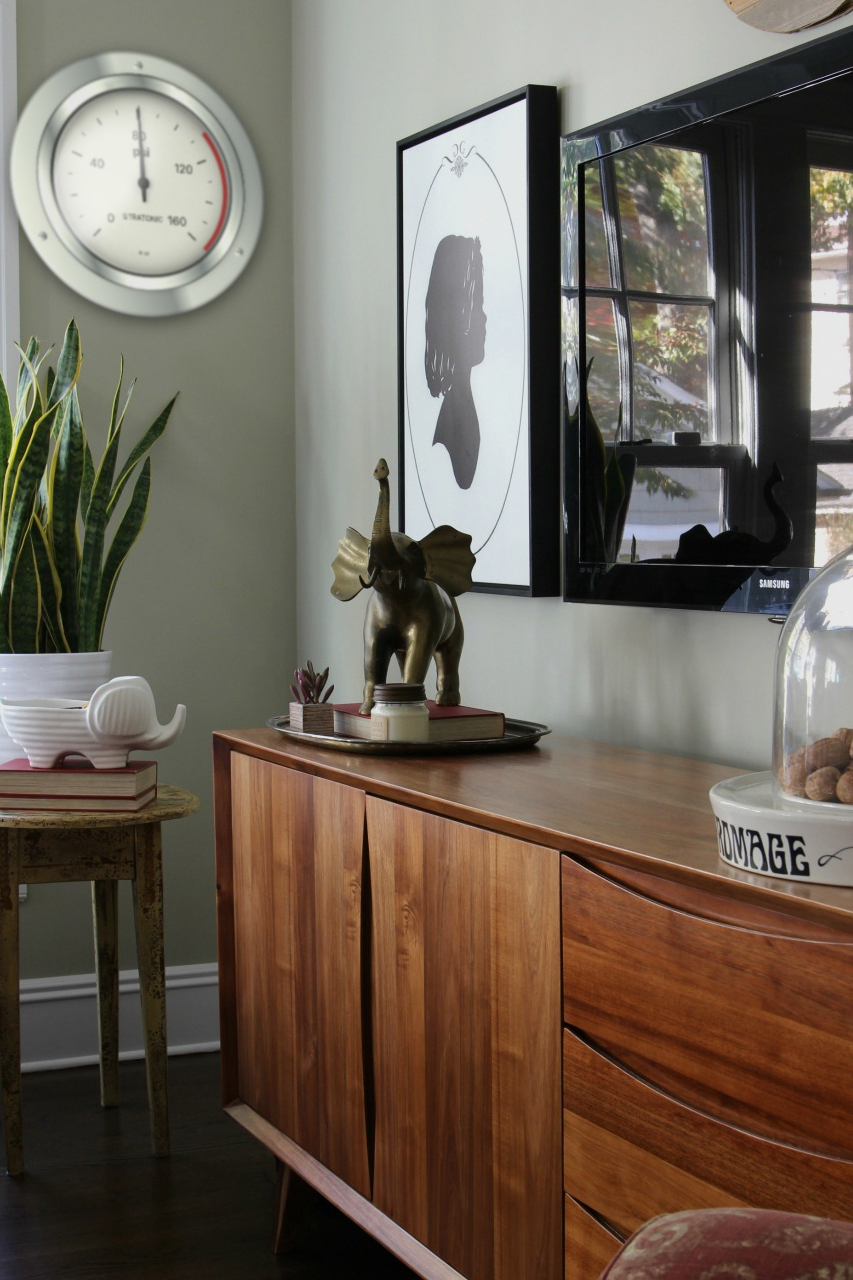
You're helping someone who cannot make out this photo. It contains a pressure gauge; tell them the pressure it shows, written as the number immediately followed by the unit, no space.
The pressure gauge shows 80psi
